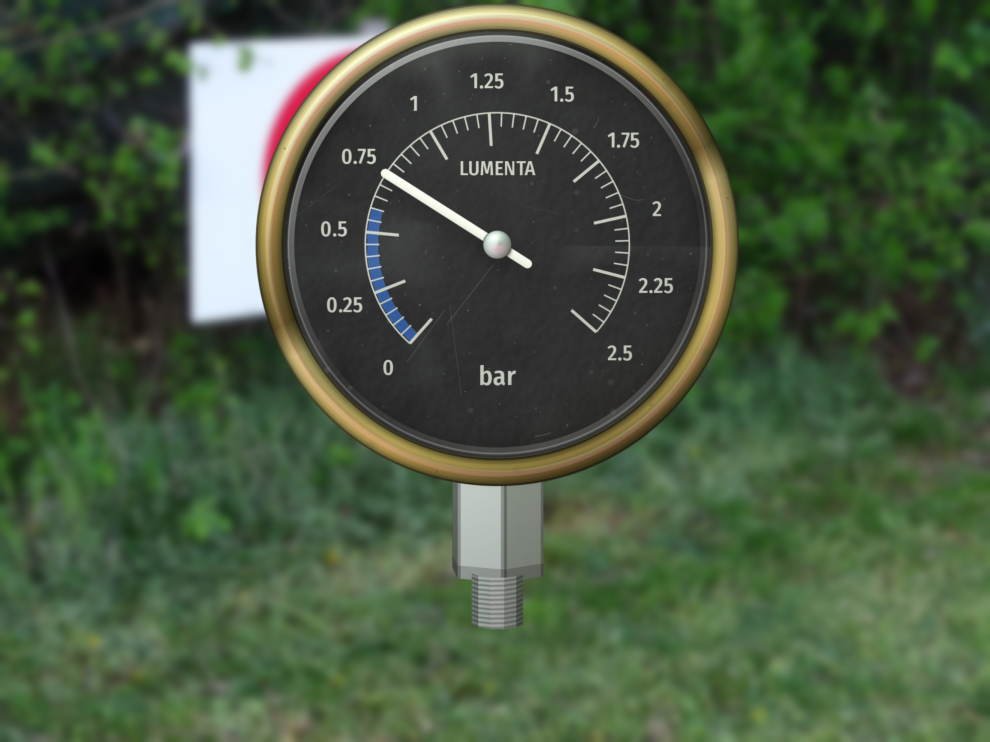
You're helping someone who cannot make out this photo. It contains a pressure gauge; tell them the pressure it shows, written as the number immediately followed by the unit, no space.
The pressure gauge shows 0.75bar
